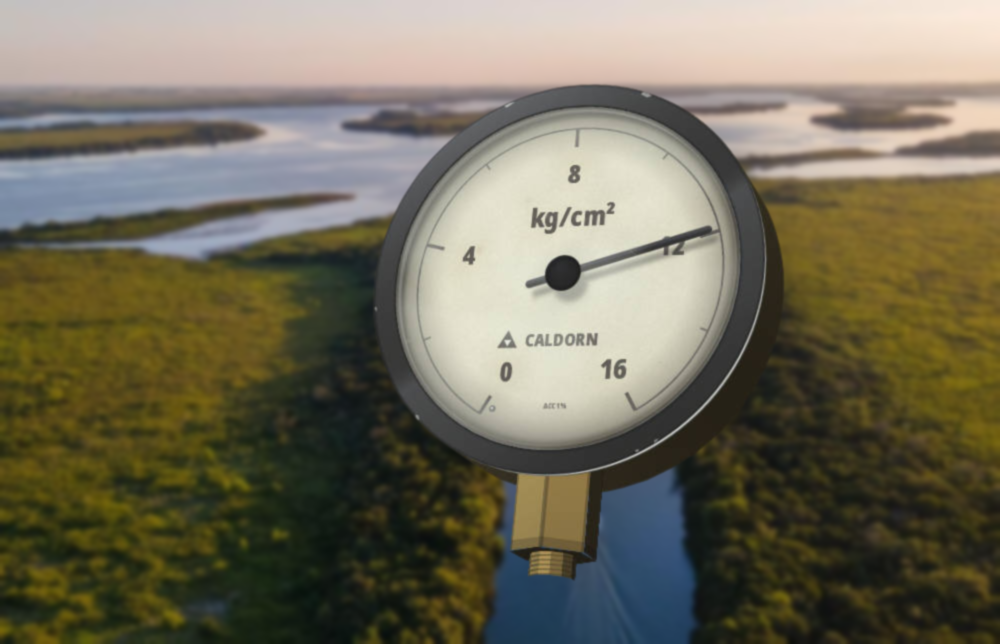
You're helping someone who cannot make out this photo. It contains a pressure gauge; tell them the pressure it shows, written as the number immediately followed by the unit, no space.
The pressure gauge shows 12kg/cm²
